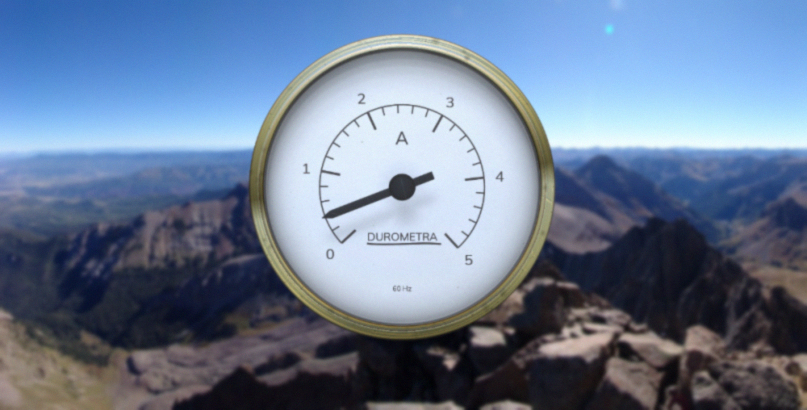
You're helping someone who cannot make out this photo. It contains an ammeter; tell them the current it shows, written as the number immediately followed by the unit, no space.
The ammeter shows 0.4A
